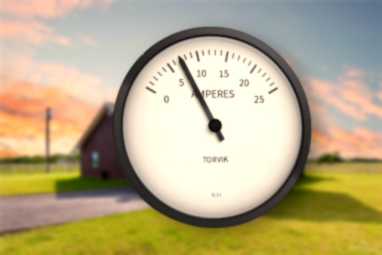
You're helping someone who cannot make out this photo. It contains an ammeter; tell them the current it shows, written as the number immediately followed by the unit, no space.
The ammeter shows 7A
